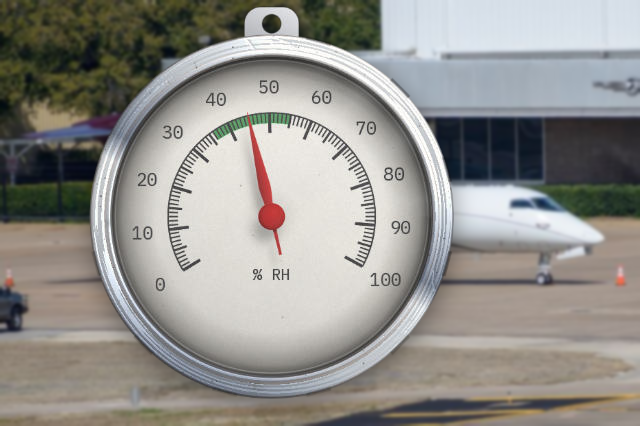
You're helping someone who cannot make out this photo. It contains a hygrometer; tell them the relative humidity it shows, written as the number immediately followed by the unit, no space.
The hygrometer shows 45%
